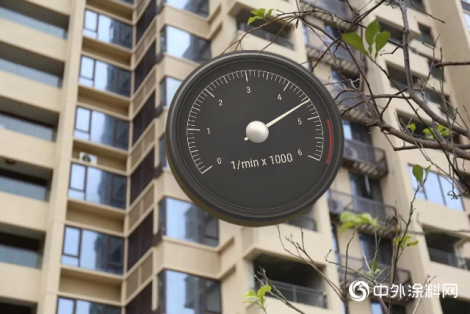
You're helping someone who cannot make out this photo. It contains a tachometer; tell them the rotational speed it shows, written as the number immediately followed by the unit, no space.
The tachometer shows 4600rpm
